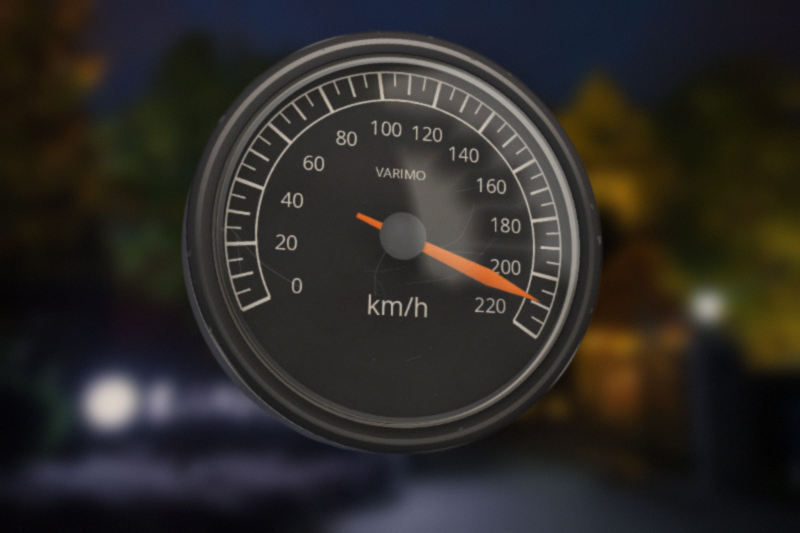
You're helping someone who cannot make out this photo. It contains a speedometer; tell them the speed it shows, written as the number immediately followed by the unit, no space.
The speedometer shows 210km/h
